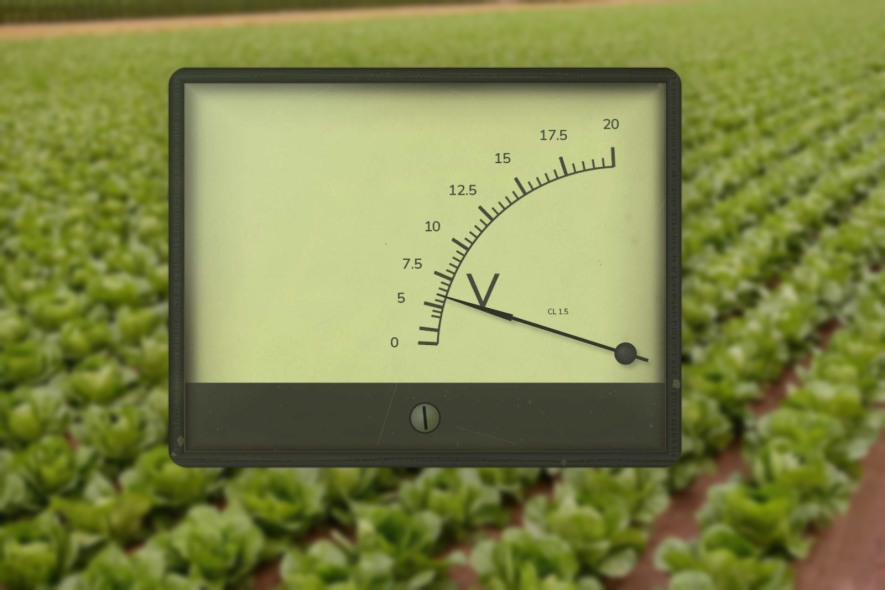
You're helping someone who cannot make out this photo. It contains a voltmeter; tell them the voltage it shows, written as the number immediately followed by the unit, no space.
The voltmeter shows 6V
